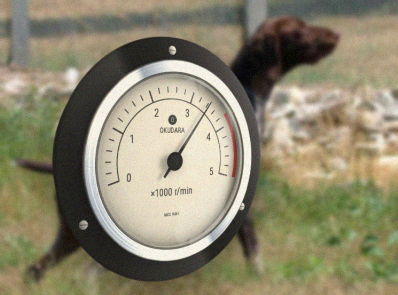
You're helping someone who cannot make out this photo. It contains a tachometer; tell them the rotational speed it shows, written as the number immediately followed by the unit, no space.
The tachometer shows 3400rpm
